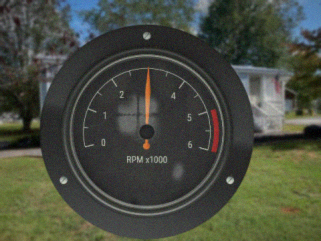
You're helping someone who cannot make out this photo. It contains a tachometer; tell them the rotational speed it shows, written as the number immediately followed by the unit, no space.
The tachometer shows 3000rpm
